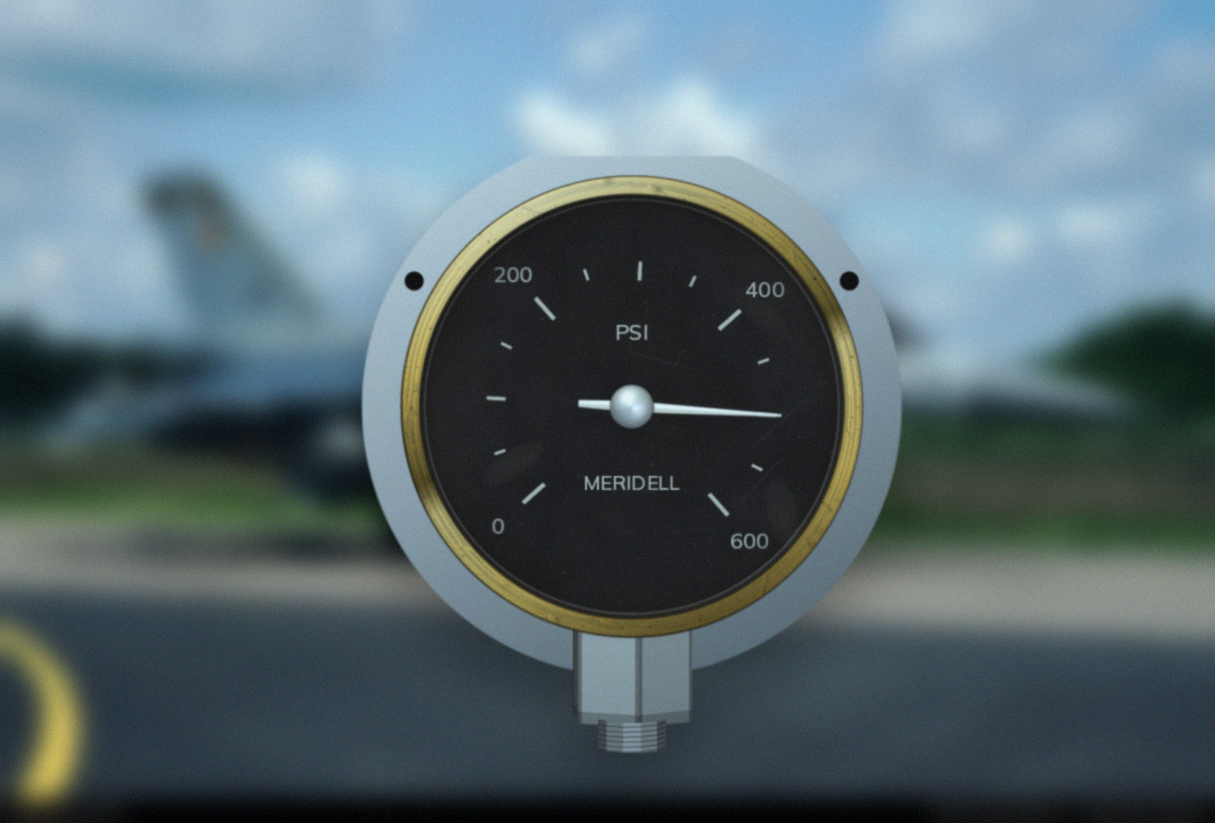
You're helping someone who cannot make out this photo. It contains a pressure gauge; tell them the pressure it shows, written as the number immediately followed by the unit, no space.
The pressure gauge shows 500psi
